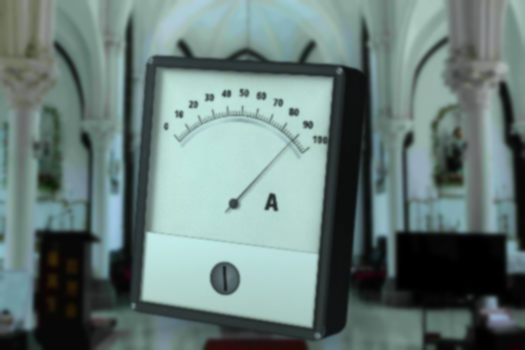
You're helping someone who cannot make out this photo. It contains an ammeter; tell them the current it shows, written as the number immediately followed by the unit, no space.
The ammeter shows 90A
